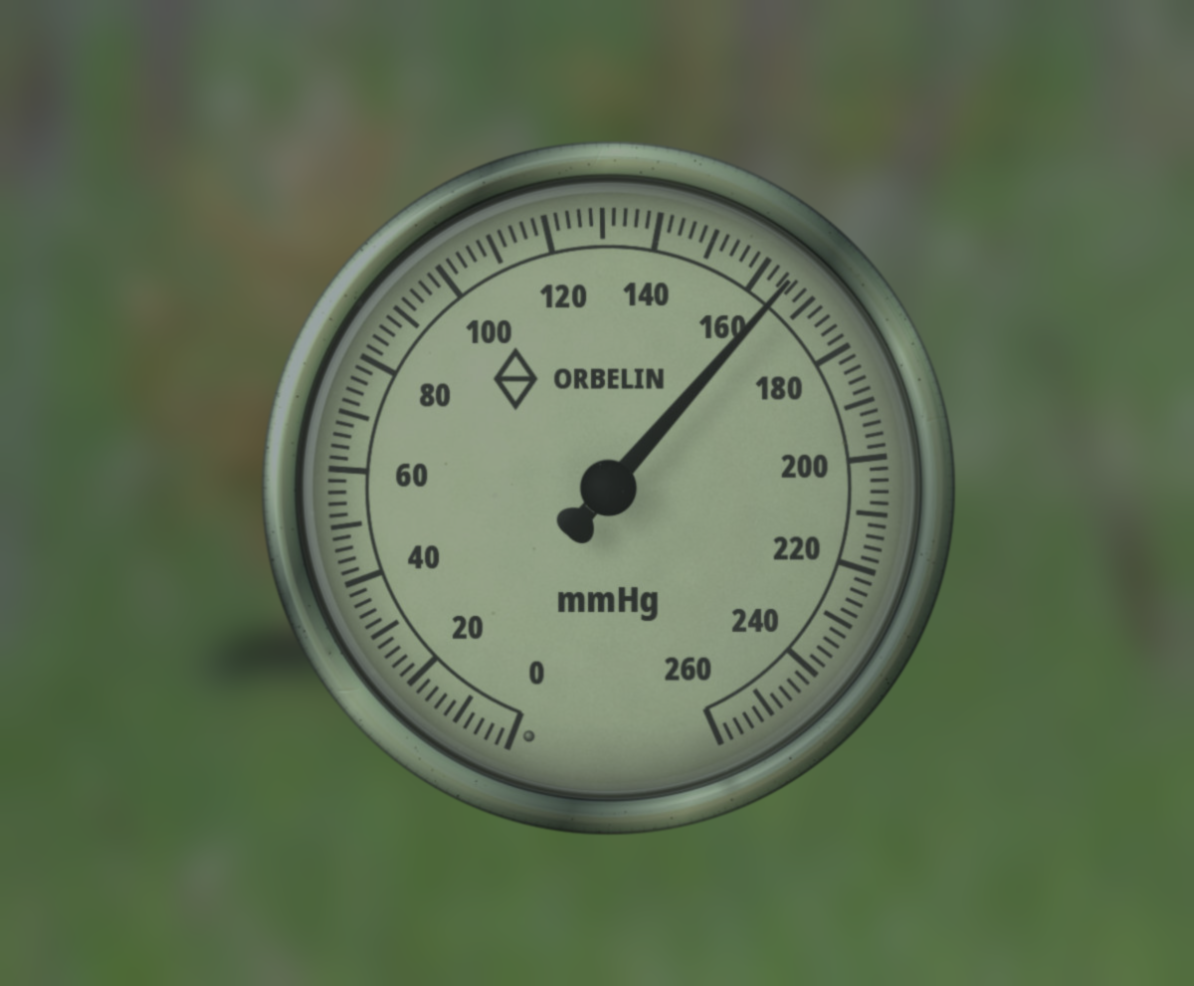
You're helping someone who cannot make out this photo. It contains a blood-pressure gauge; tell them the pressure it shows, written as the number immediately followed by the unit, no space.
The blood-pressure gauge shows 165mmHg
